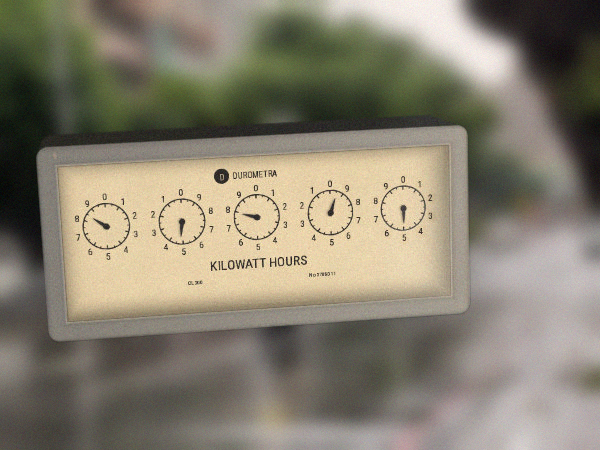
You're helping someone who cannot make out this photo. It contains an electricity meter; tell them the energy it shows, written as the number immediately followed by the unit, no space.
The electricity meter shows 84795kWh
